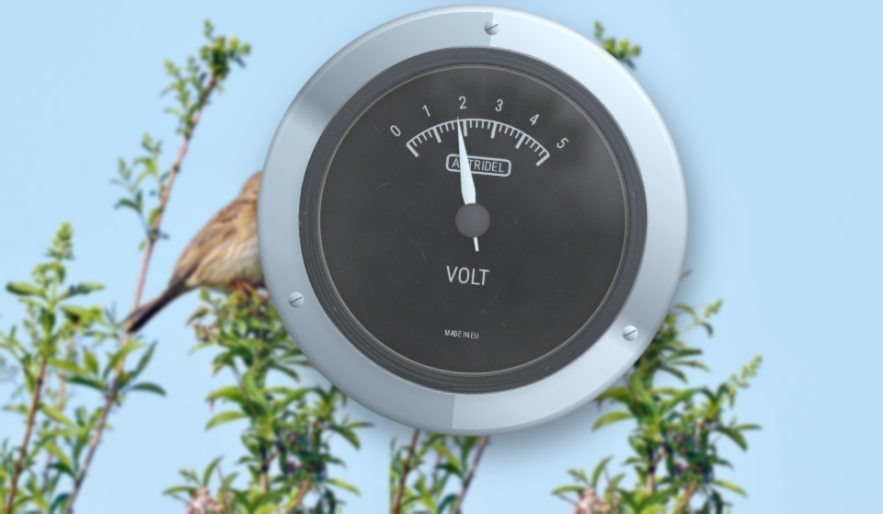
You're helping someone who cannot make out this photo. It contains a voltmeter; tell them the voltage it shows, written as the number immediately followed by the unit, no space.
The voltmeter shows 1.8V
